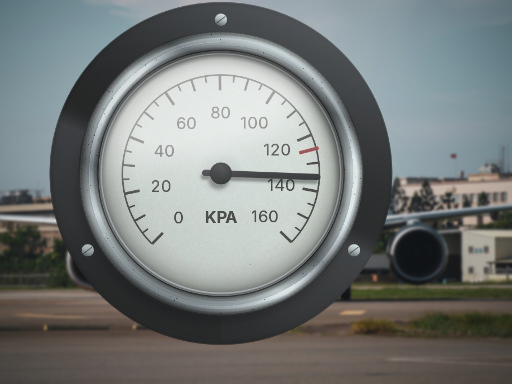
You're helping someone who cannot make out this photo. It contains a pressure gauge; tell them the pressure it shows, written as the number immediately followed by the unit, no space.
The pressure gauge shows 135kPa
